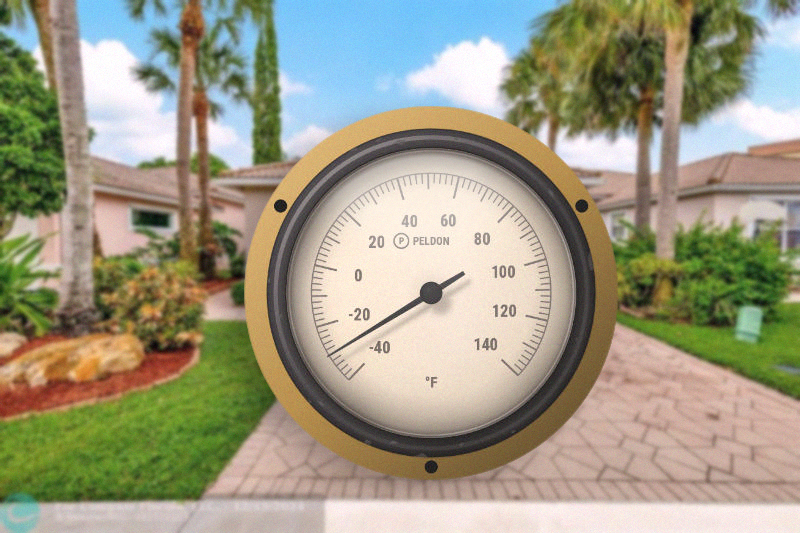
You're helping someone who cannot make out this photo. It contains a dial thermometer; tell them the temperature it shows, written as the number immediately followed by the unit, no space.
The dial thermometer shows -30°F
